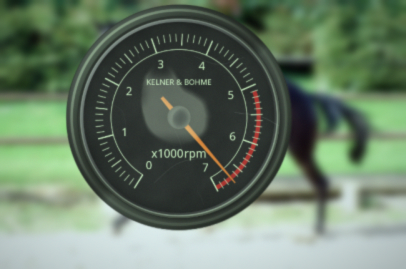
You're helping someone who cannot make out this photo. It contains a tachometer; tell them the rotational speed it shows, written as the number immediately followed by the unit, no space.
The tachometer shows 6700rpm
